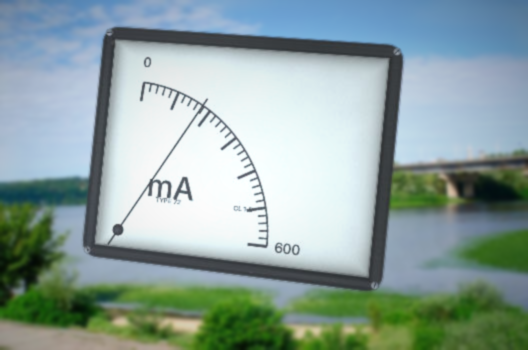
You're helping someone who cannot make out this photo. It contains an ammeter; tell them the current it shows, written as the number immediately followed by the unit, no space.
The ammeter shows 180mA
